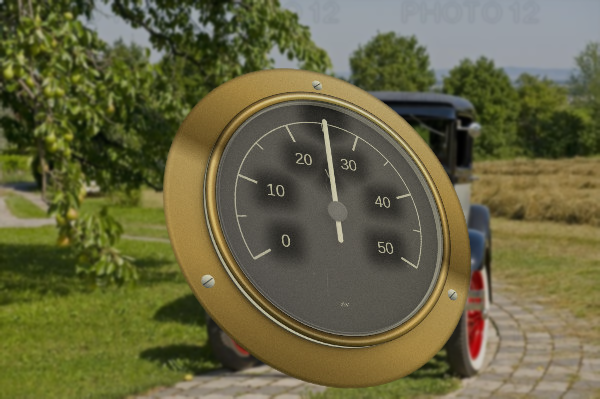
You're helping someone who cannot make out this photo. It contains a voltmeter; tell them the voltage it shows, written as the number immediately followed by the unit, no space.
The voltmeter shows 25V
